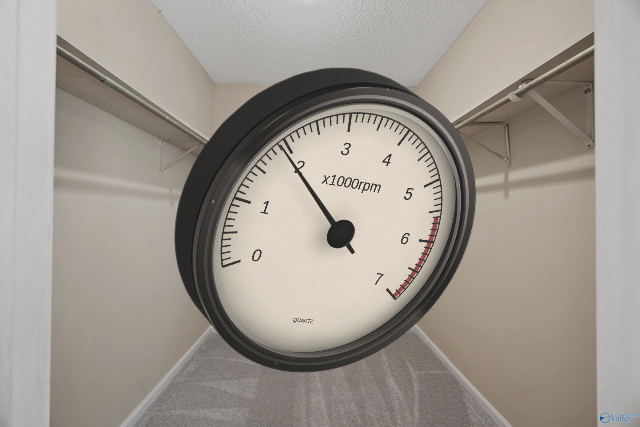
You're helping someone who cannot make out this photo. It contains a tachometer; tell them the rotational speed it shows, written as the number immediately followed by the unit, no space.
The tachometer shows 1900rpm
